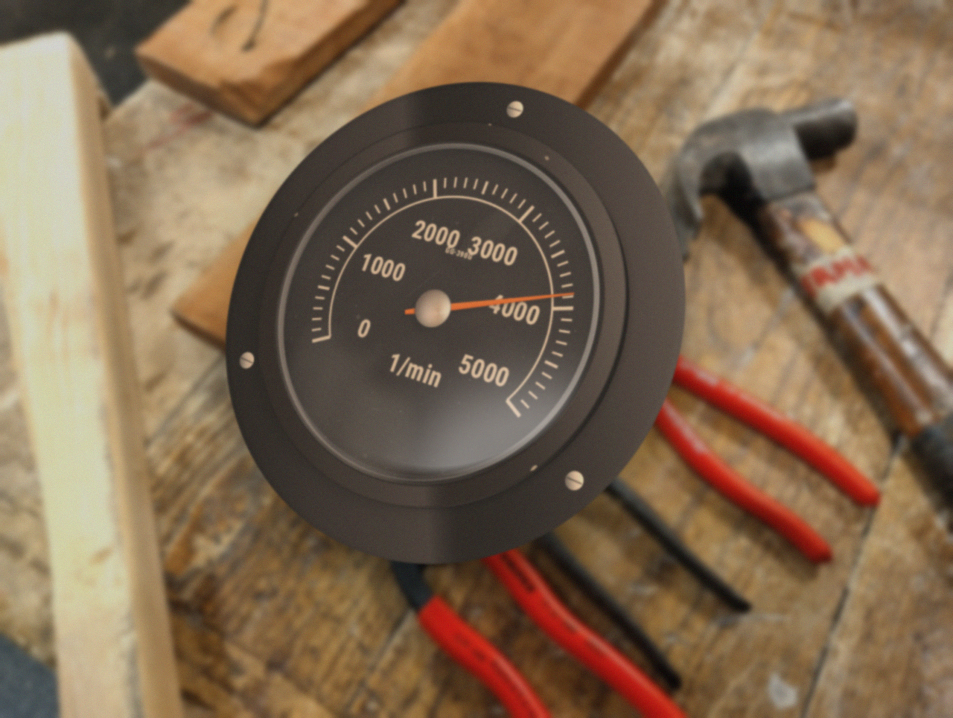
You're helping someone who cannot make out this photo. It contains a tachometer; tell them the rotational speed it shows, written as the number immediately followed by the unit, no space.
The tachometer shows 3900rpm
